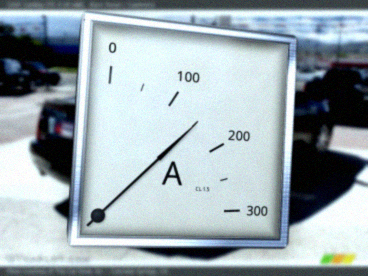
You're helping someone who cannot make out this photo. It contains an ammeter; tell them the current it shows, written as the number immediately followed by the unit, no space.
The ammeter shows 150A
